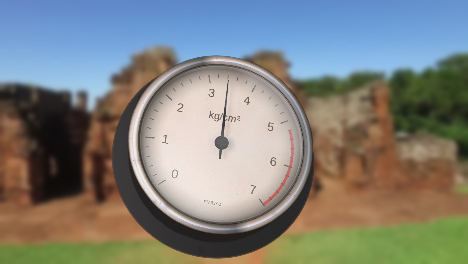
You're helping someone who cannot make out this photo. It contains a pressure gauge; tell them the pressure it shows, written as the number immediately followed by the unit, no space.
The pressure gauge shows 3.4kg/cm²
